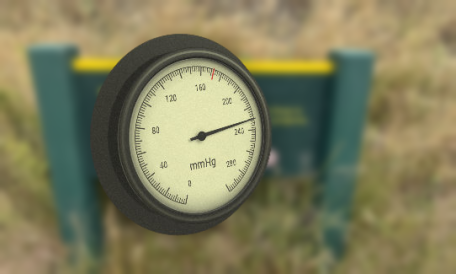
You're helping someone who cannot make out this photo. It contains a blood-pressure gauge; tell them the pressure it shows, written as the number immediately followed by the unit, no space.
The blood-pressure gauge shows 230mmHg
